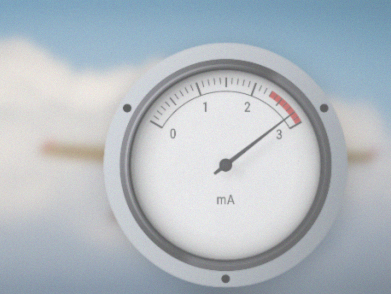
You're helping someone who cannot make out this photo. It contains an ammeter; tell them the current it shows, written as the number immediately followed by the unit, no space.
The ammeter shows 2.8mA
